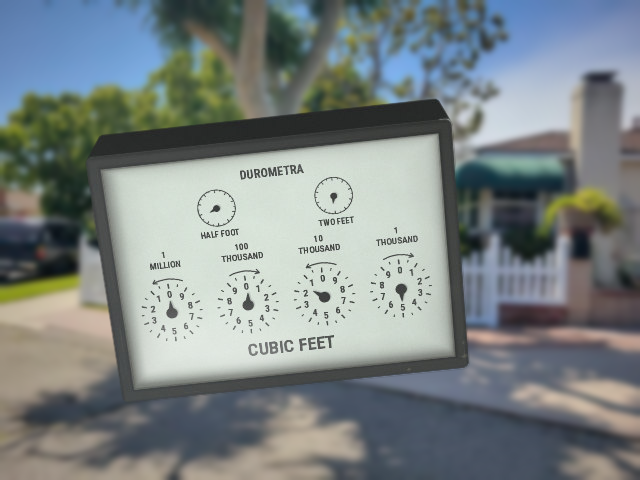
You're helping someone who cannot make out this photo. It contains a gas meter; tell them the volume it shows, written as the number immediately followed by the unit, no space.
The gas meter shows 1500ft³
